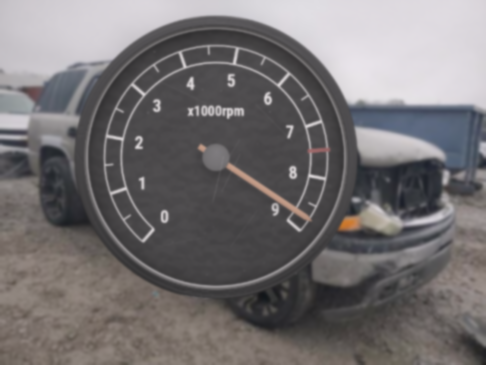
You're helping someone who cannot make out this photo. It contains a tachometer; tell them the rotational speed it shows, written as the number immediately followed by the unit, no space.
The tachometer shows 8750rpm
